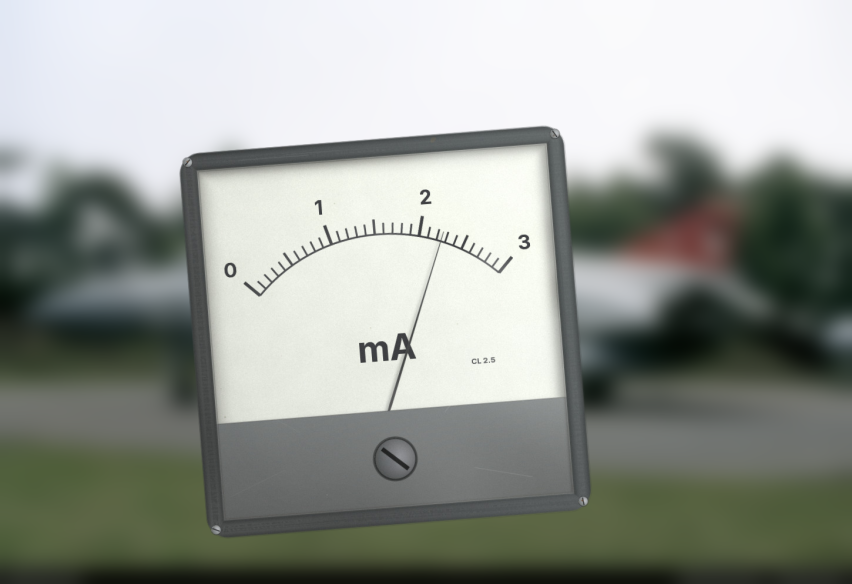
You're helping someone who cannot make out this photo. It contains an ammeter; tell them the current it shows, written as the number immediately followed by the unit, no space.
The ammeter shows 2.25mA
